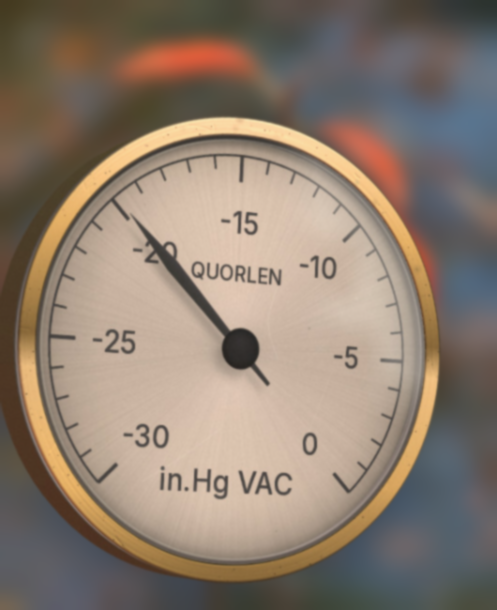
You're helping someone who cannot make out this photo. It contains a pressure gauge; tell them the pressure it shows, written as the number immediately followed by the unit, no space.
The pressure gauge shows -20inHg
